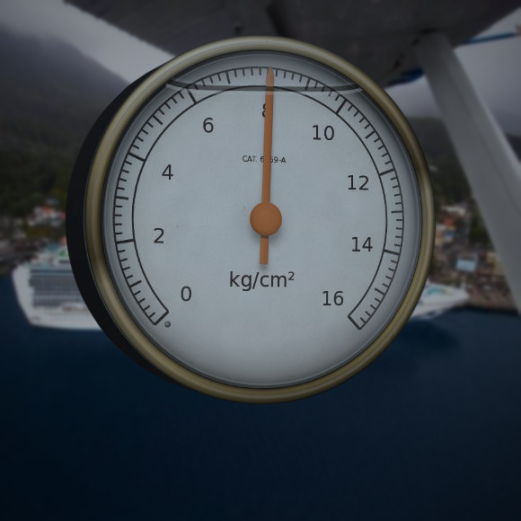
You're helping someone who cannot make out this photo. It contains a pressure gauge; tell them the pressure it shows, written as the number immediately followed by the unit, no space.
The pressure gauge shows 8kg/cm²
